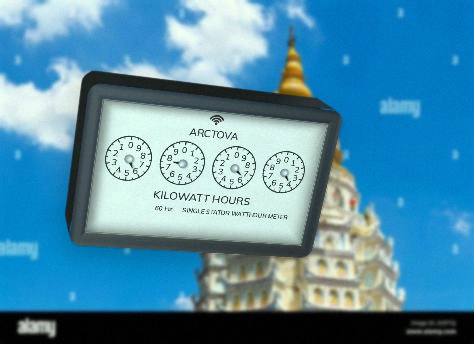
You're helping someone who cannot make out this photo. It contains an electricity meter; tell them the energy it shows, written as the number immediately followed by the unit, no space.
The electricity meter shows 5764kWh
